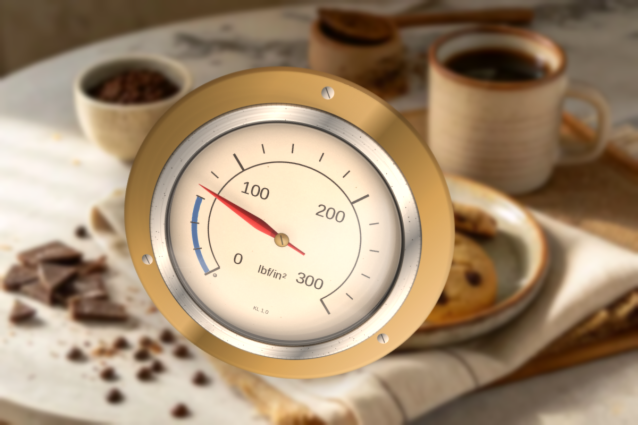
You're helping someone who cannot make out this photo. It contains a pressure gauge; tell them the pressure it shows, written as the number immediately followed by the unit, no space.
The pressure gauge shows 70psi
